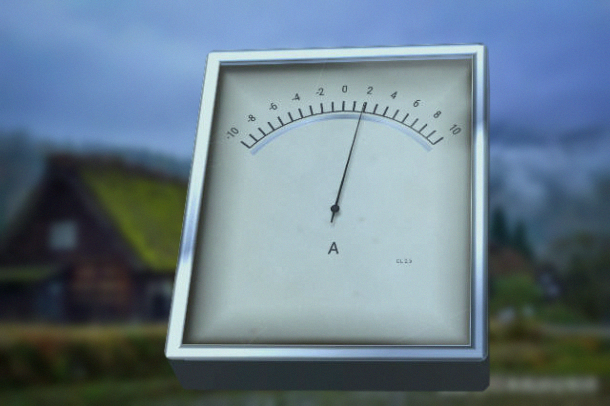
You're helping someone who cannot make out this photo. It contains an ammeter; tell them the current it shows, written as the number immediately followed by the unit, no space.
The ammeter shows 2A
